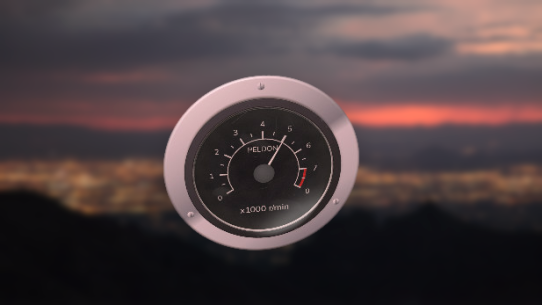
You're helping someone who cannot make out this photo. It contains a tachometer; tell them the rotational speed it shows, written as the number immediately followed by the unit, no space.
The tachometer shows 5000rpm
